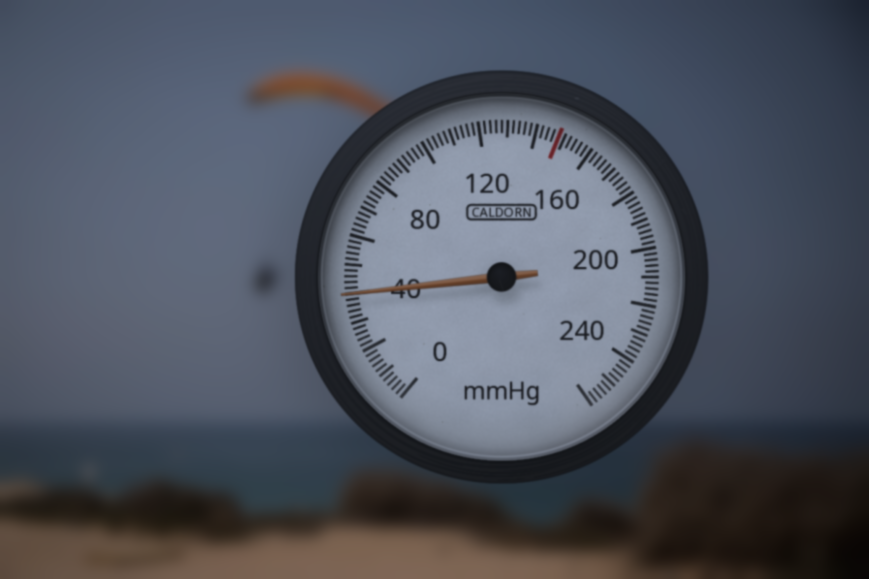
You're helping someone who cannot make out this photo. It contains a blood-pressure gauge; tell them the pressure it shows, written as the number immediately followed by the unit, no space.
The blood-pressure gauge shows 40mmHg
